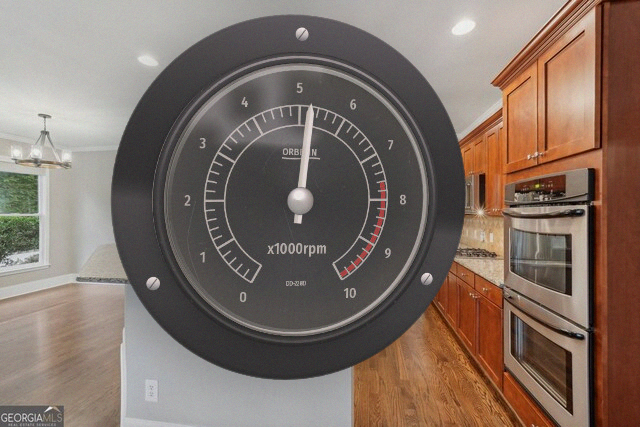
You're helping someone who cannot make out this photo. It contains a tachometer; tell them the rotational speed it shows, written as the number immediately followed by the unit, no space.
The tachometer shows 5200rpm
